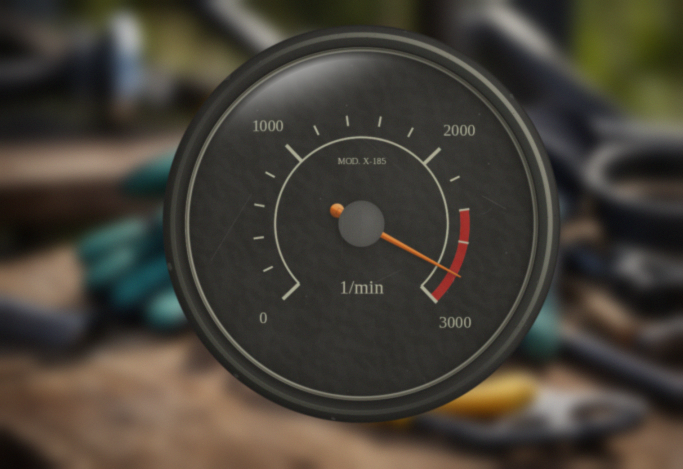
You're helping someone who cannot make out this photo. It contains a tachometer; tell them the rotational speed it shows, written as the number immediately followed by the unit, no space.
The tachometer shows 2800rpm
